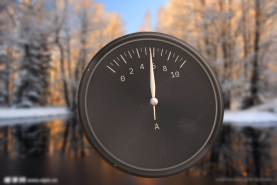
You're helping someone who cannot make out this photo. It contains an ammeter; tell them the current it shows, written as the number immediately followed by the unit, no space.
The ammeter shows 5.5A
